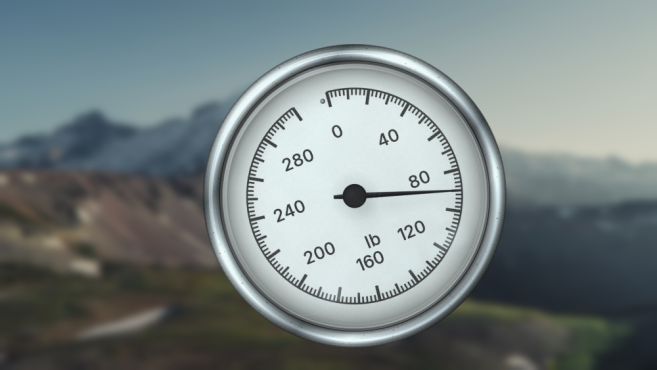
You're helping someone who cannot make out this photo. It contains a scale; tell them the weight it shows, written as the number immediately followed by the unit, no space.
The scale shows 90lb
